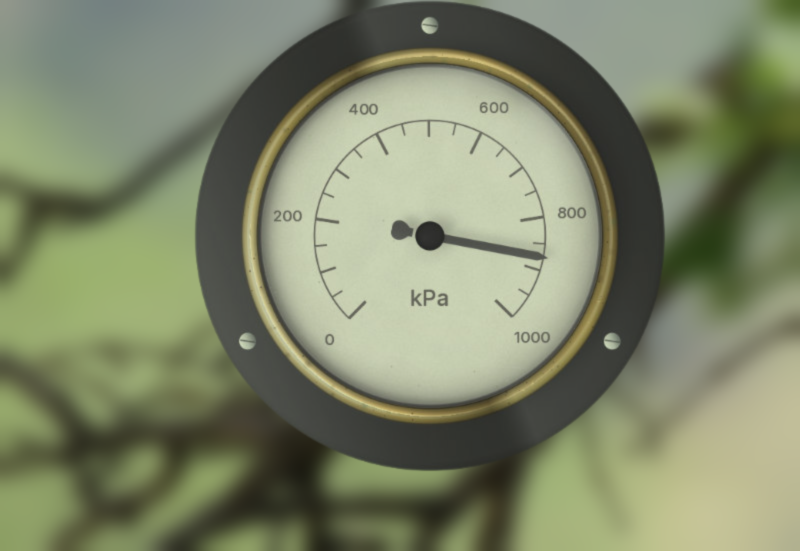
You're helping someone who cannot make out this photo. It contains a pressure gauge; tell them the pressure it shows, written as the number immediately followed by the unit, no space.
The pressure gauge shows 875kPa
